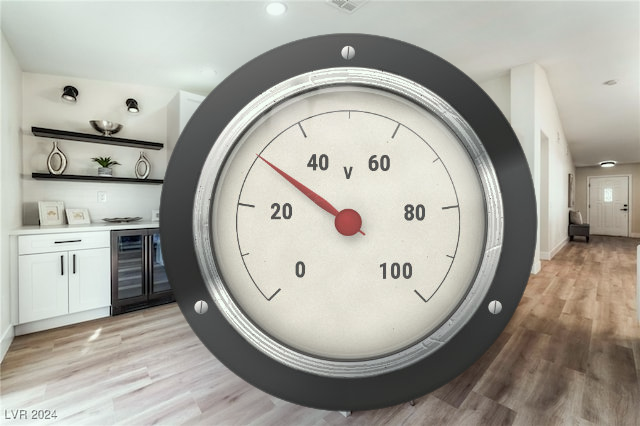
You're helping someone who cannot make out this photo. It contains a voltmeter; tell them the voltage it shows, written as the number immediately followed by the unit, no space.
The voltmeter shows 30V
